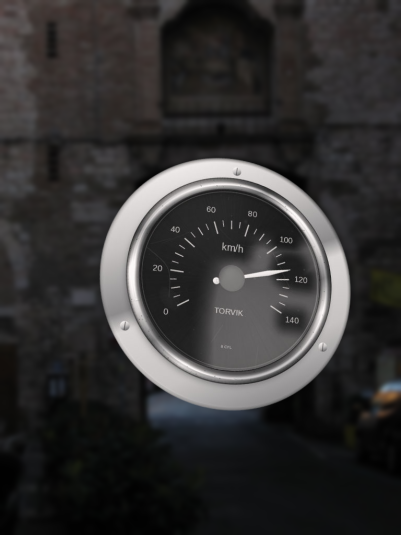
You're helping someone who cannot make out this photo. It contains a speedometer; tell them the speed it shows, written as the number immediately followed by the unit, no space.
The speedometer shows 115km/h
